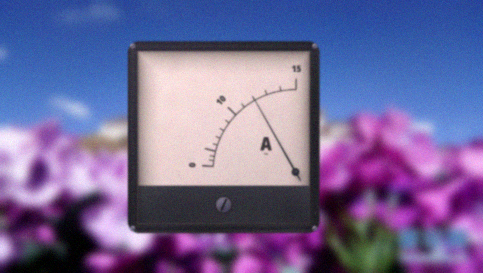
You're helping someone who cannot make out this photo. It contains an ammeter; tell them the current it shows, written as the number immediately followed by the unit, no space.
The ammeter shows 12A
